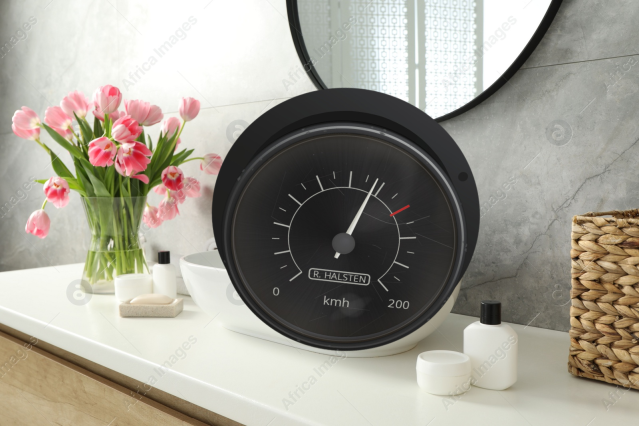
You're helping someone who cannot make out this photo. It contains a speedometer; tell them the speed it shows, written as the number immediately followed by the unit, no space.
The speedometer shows 115km/h
